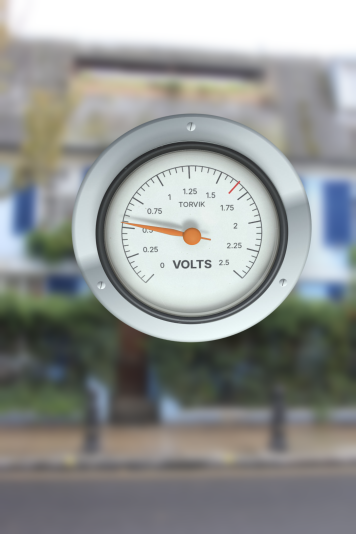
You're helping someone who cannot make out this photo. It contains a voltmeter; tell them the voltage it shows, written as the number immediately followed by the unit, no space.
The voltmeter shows 0.55V
